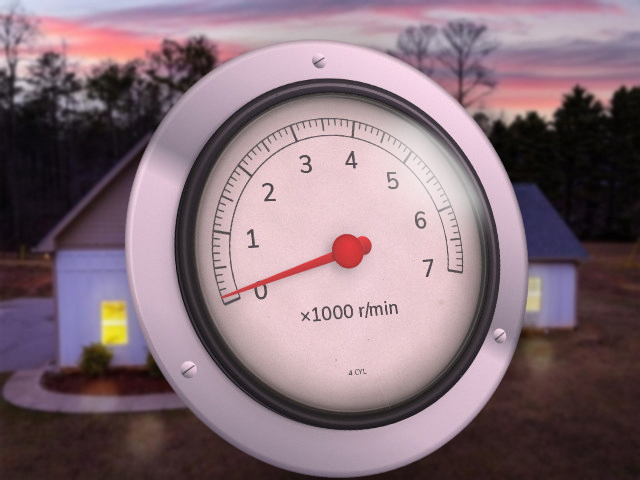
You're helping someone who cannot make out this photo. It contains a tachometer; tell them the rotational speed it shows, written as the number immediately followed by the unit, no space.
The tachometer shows 100rpm
